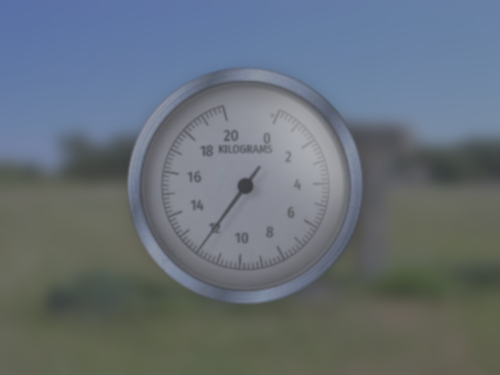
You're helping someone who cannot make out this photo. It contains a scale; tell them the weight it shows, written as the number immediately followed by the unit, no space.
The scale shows 12kg
